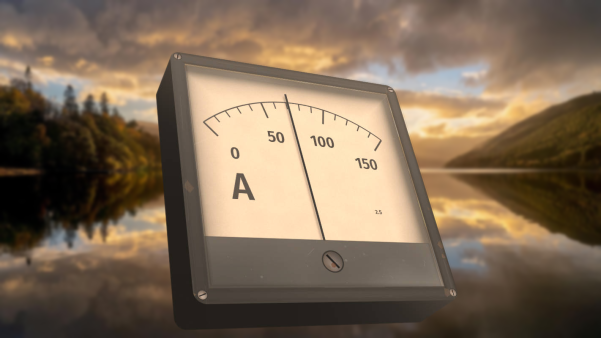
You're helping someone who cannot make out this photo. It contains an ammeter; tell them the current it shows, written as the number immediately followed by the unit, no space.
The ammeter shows 70A
